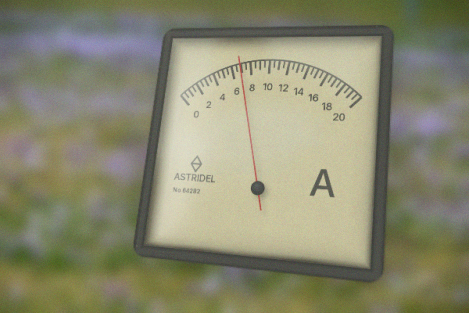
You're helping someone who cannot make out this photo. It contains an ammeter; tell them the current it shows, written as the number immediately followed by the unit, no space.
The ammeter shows 7A
